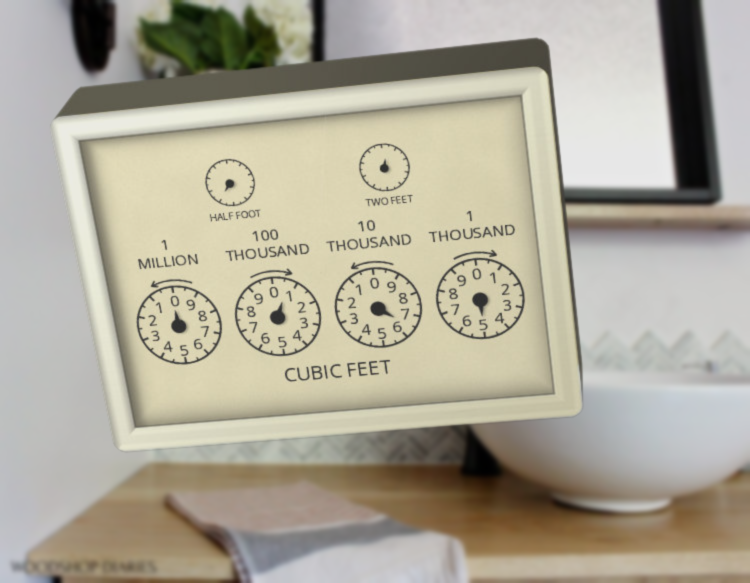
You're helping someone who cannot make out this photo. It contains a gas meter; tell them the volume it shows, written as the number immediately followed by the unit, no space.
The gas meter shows 6500ft³
